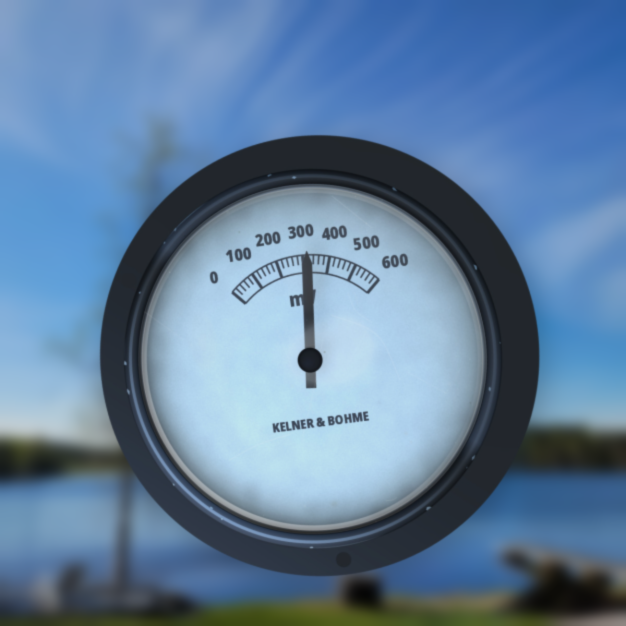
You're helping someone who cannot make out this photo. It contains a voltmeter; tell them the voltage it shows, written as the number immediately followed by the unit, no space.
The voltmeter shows 320mV
